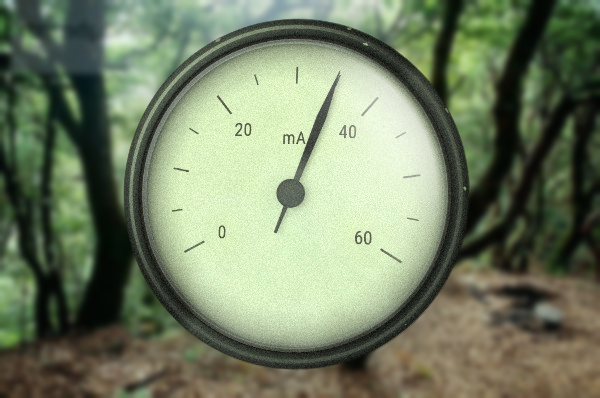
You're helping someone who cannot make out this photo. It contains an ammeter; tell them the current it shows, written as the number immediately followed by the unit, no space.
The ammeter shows 35mA
